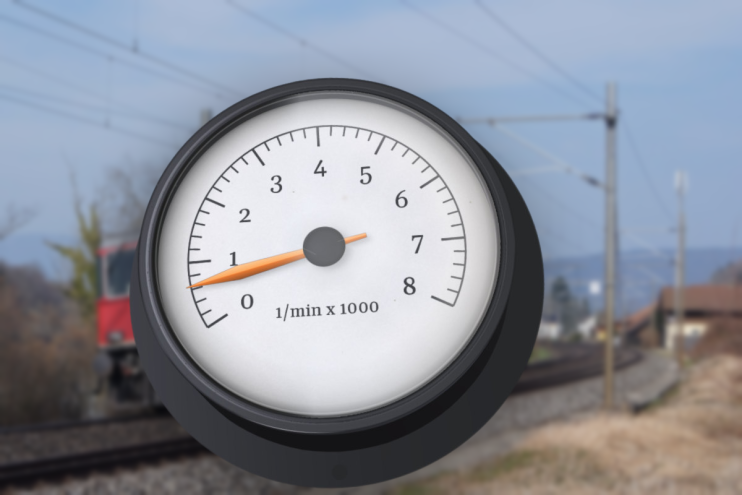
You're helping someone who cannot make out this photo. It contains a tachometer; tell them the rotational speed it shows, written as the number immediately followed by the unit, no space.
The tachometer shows 600rpm
